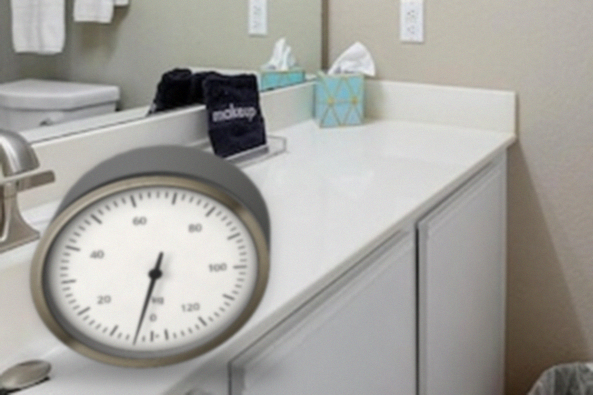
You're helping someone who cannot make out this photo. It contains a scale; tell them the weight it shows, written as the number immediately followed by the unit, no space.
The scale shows 4kg
